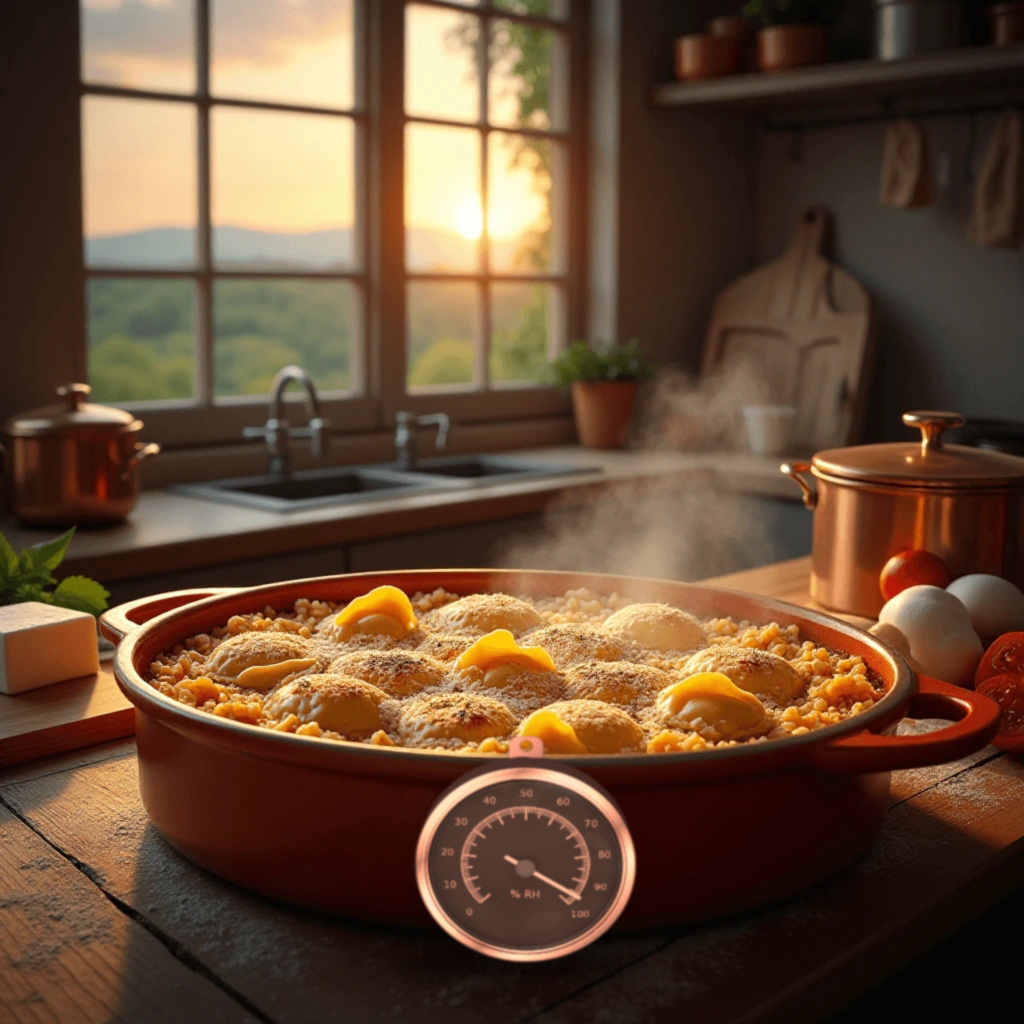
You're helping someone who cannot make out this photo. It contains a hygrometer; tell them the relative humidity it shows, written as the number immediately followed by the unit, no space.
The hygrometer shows 95%
